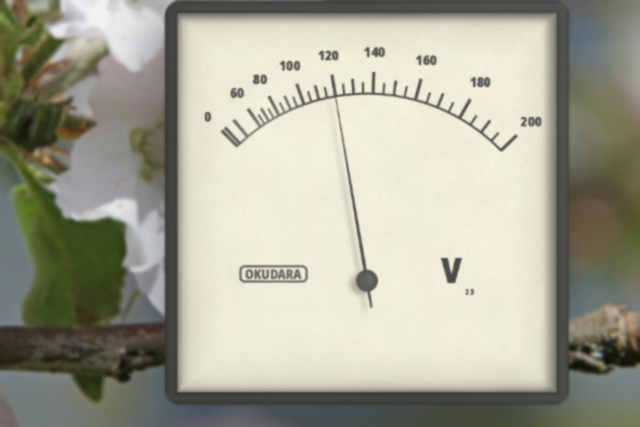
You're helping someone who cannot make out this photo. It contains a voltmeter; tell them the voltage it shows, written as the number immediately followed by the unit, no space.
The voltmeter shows 120V
